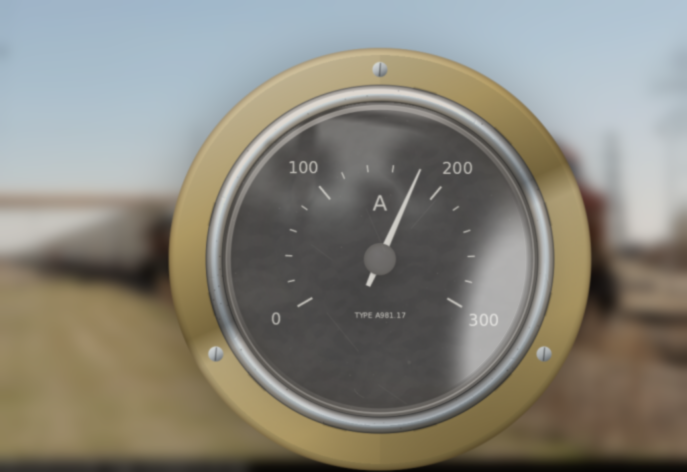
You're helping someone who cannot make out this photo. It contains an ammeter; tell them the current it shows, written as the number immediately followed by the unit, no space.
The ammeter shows 180A
